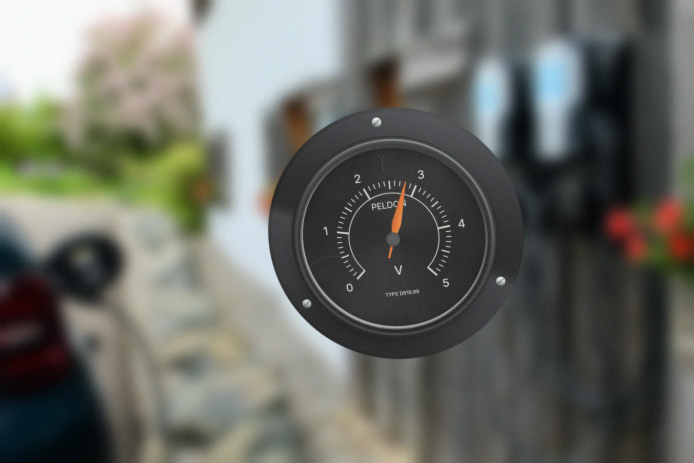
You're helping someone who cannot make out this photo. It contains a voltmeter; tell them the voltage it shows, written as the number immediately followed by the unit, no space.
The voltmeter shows 2.8V
